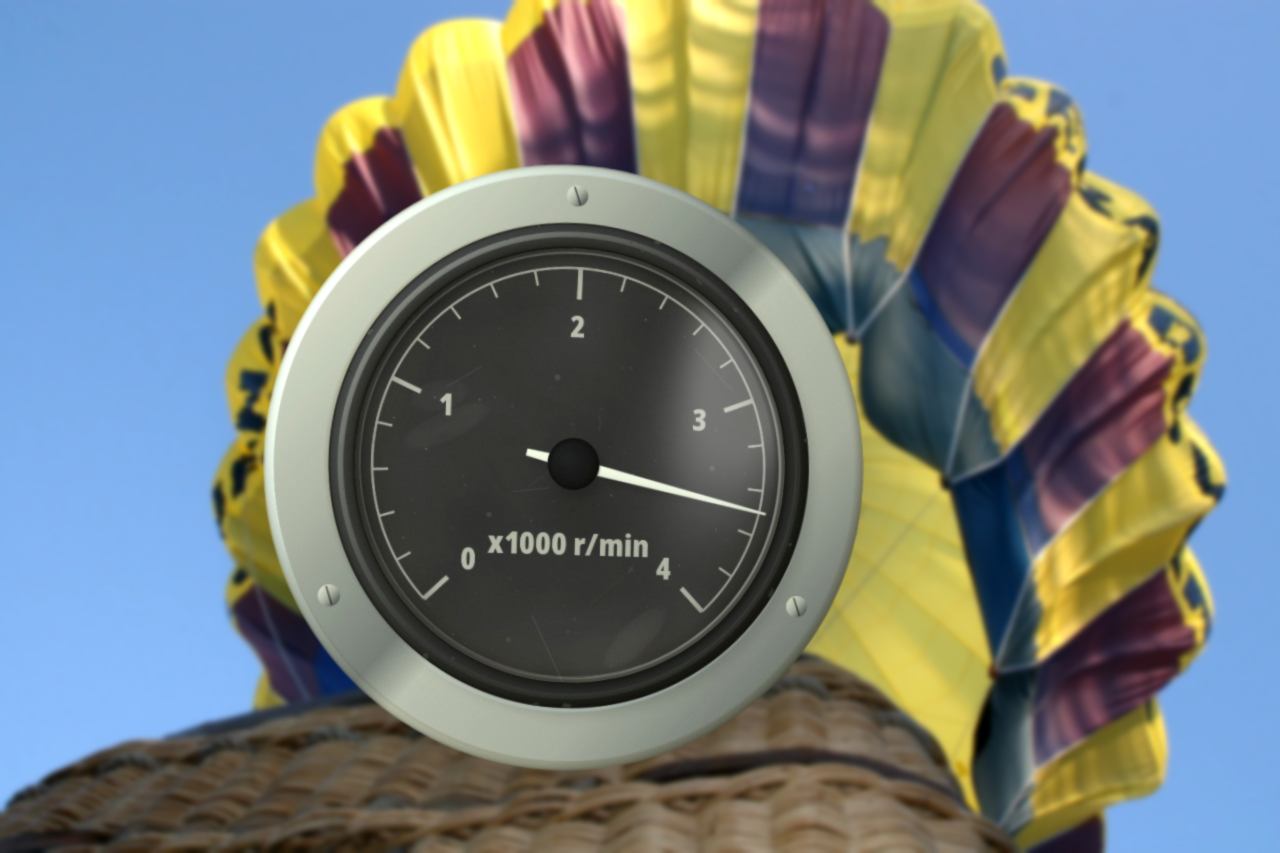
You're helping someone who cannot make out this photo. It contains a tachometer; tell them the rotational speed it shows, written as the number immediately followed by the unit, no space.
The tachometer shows 3500rpm
